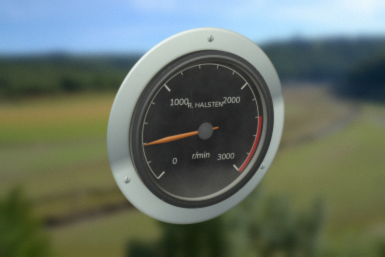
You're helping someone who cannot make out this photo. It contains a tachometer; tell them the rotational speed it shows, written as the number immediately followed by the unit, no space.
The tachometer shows 400rpm
